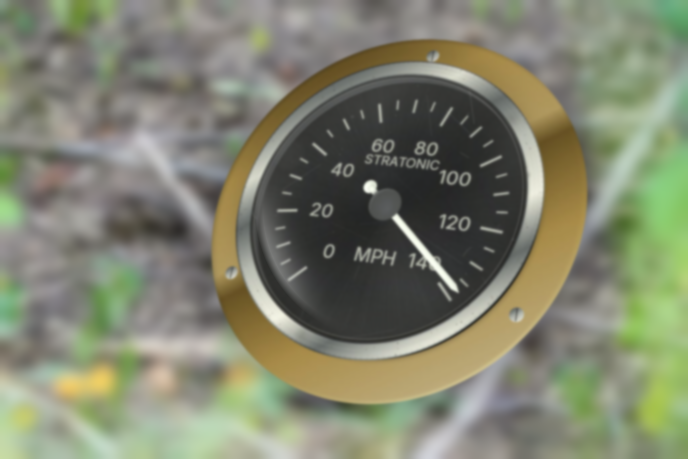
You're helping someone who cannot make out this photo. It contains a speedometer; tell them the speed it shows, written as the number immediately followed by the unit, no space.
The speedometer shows 137.5mph
